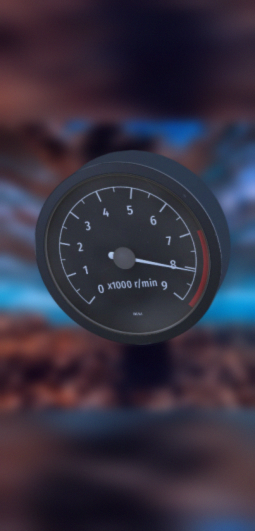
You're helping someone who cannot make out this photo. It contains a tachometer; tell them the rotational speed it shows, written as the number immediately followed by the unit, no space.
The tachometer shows 8000rpm
